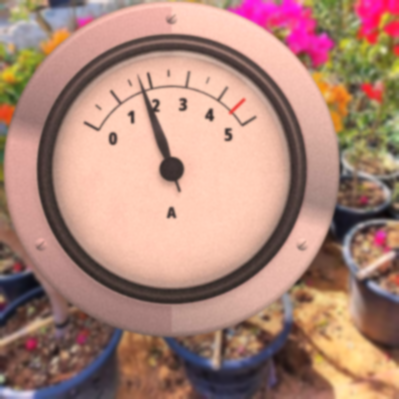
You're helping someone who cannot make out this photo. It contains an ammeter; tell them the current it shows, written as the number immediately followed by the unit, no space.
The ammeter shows 1.75A
